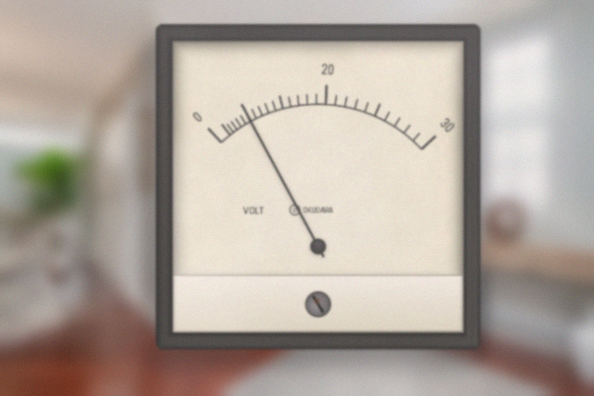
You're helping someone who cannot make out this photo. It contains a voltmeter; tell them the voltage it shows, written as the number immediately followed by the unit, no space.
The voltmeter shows 10V
